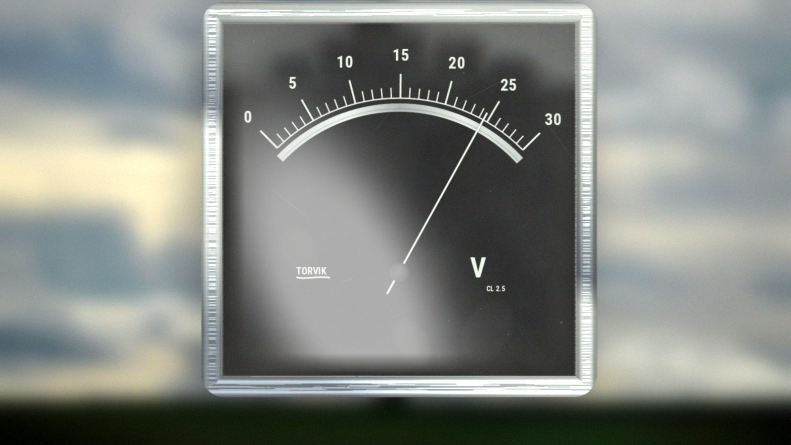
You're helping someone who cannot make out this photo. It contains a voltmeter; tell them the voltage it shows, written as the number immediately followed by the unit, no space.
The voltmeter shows 24.5V
